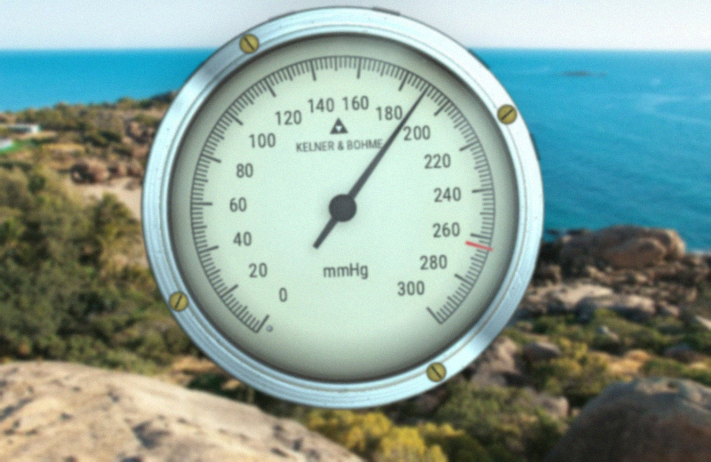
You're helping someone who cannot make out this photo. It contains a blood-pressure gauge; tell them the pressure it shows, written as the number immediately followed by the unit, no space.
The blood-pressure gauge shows 190mmHg
